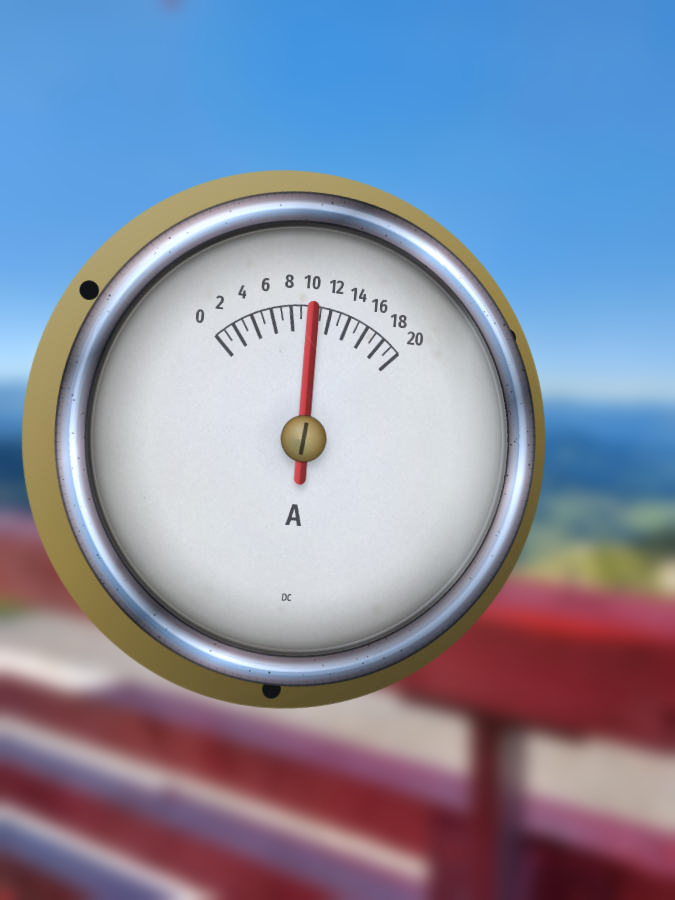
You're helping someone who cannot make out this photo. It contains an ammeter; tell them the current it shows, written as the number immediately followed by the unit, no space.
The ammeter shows 10A
